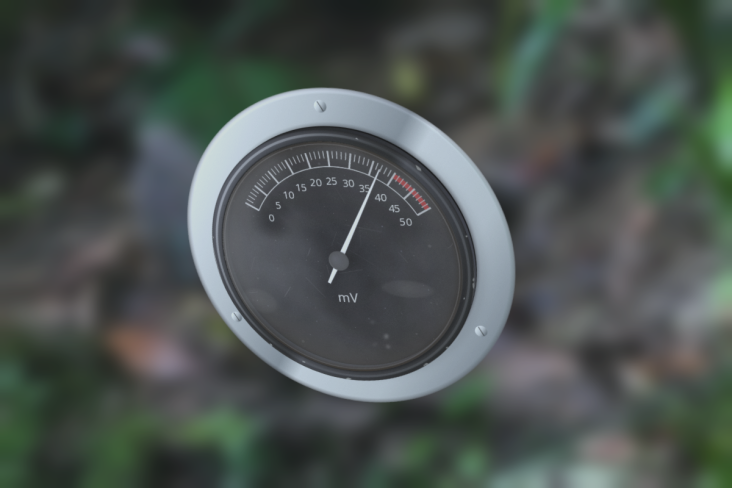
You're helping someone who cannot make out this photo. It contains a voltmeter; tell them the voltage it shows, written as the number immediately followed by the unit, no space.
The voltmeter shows 37mV
